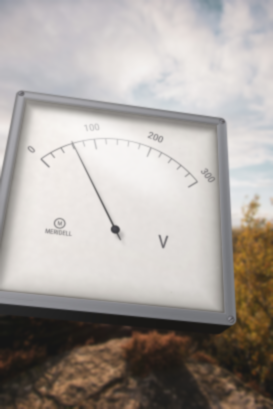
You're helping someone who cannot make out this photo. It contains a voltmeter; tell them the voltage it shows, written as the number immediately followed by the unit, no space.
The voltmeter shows 60V
